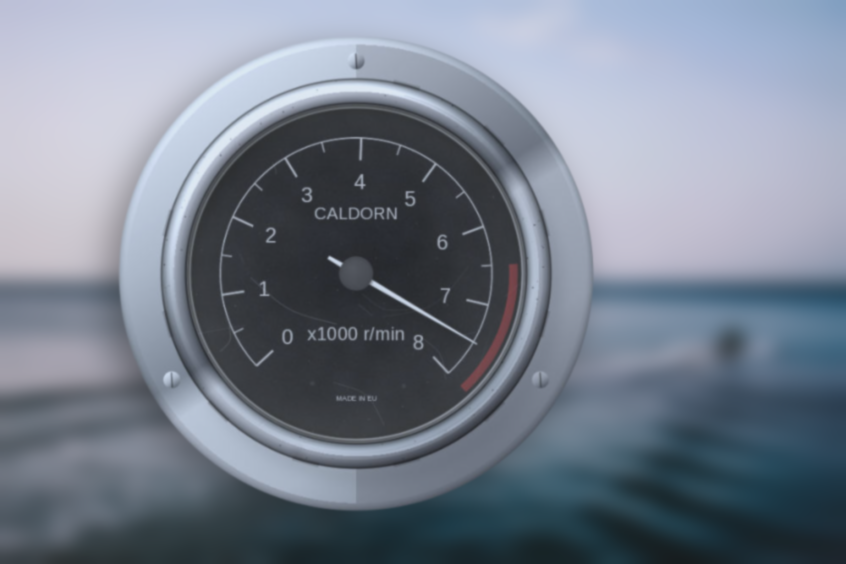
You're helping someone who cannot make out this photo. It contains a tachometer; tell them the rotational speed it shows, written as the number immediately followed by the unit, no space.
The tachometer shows 7500rpm
